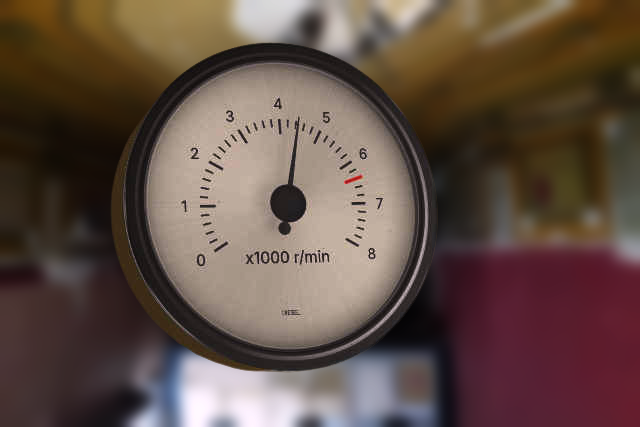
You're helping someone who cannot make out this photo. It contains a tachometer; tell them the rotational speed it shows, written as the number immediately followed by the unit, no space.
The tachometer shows 4400rpm
